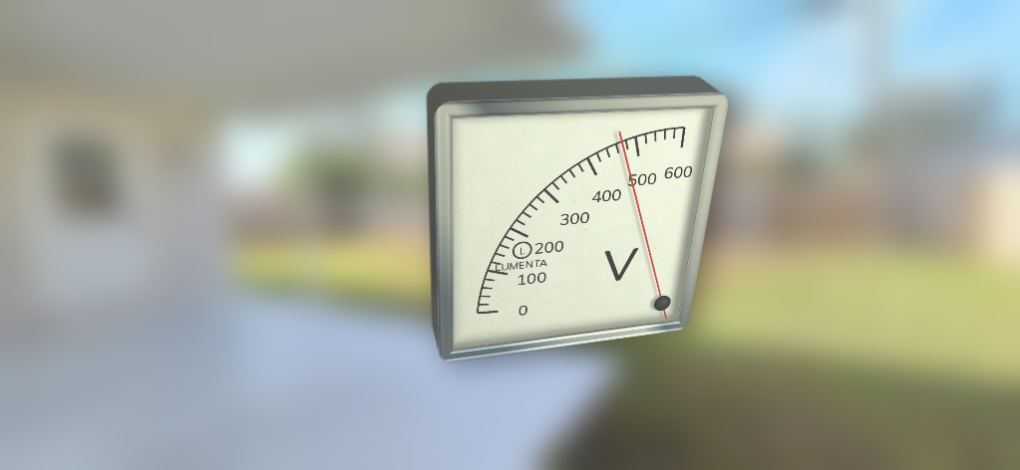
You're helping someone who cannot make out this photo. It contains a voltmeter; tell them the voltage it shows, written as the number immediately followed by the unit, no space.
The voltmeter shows 470V
